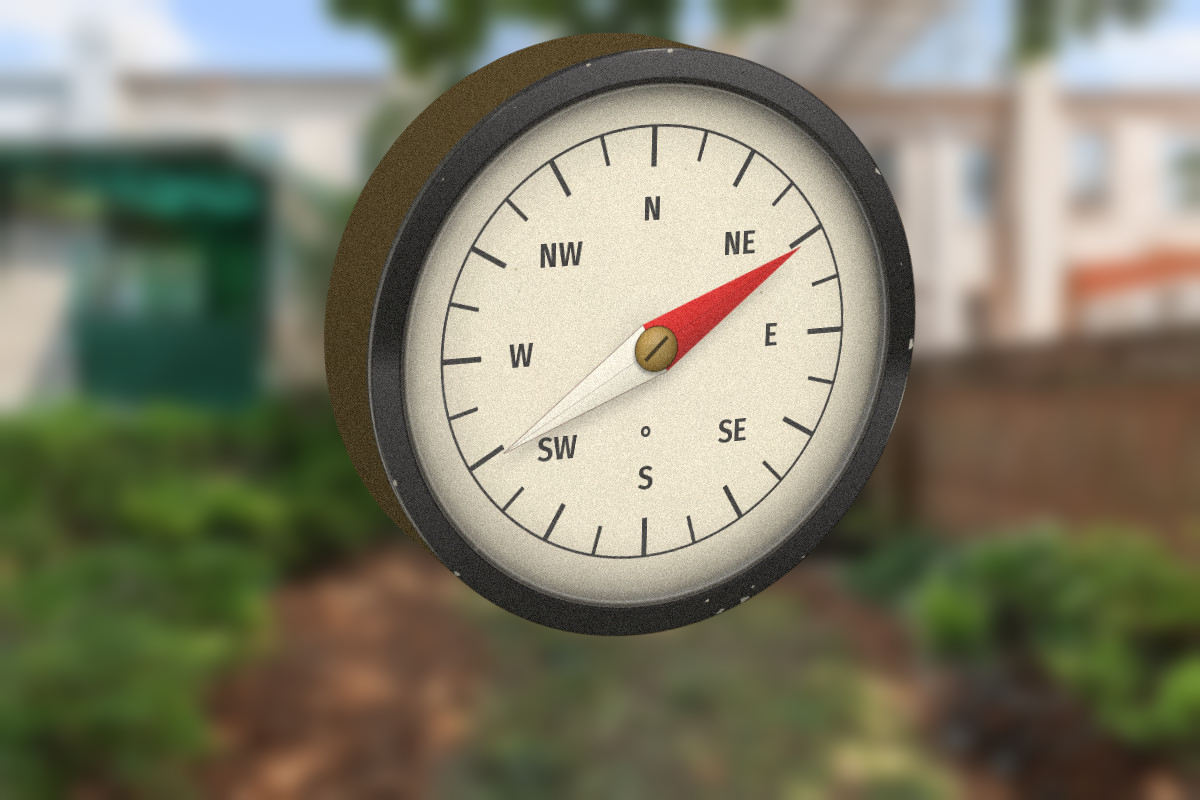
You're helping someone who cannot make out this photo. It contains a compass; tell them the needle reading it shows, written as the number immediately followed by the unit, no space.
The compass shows 60°
